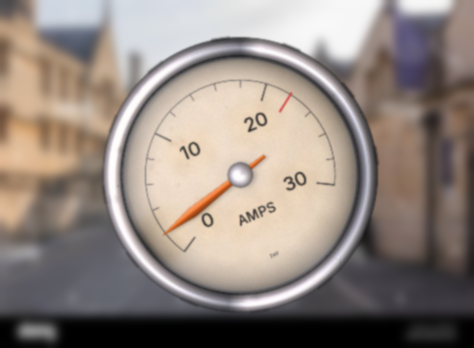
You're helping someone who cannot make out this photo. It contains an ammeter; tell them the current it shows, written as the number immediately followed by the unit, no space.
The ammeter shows 2A
